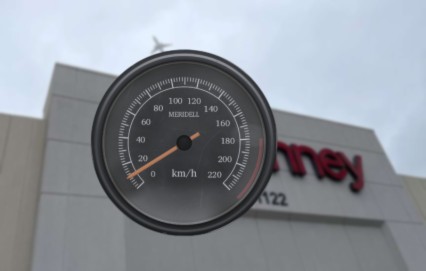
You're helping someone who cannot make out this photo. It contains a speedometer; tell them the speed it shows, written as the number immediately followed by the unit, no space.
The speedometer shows 10km/h
